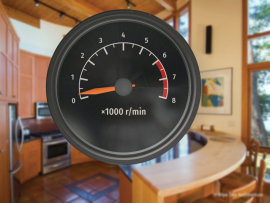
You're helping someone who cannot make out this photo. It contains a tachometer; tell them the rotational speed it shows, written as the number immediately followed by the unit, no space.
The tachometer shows 250rpm
